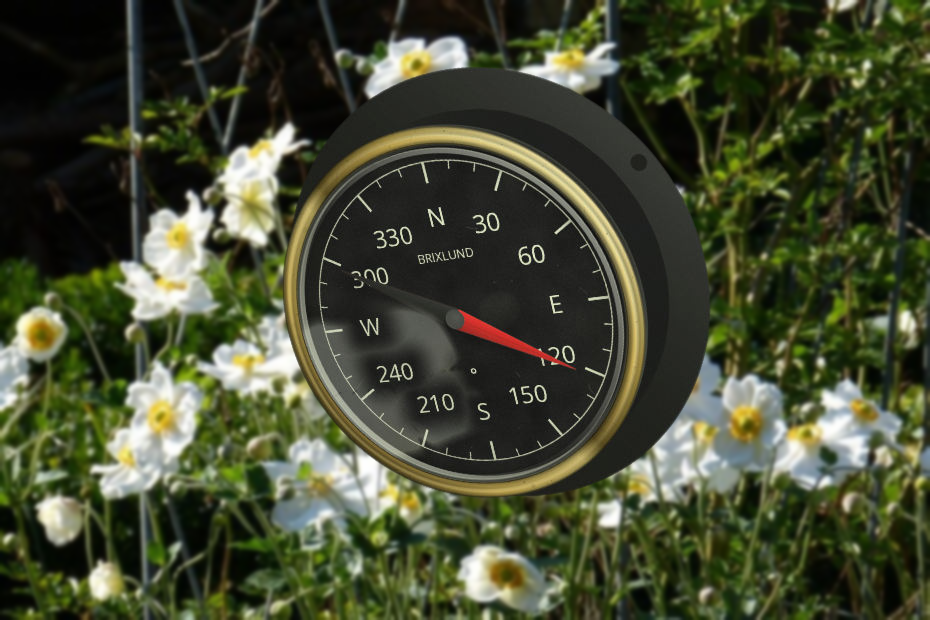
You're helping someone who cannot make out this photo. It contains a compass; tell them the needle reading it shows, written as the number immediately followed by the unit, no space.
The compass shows 120°
